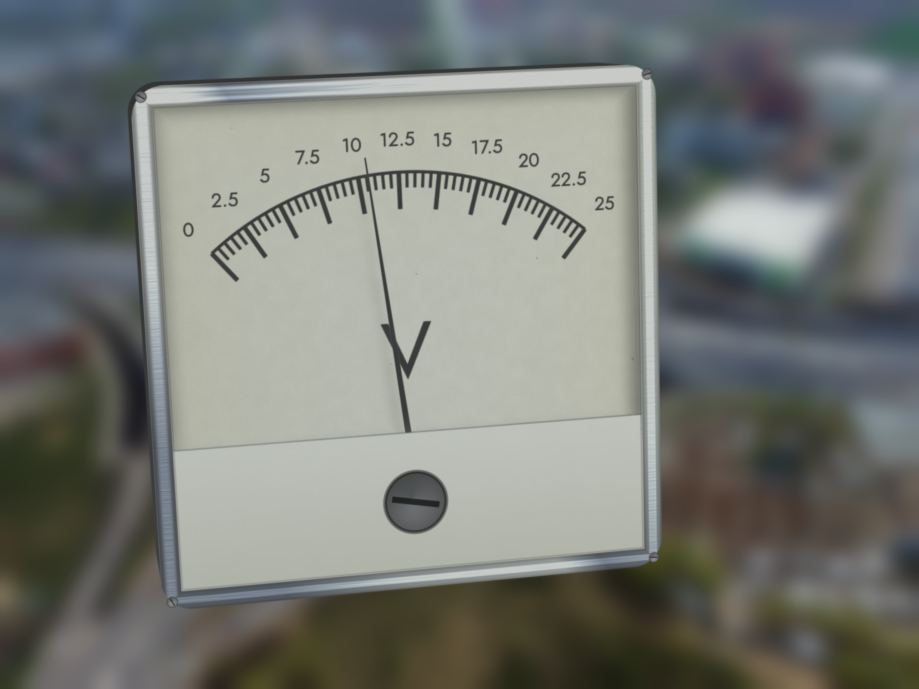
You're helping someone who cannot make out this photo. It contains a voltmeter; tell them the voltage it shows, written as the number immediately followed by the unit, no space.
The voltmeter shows 10.5V
